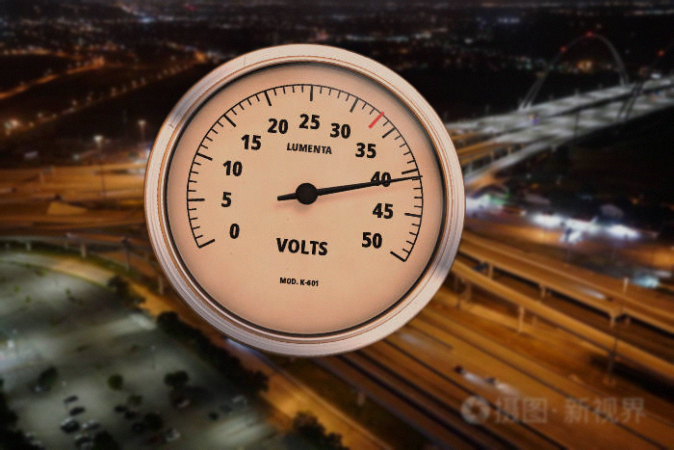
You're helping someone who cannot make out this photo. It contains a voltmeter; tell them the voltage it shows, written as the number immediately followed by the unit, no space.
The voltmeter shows 41V
